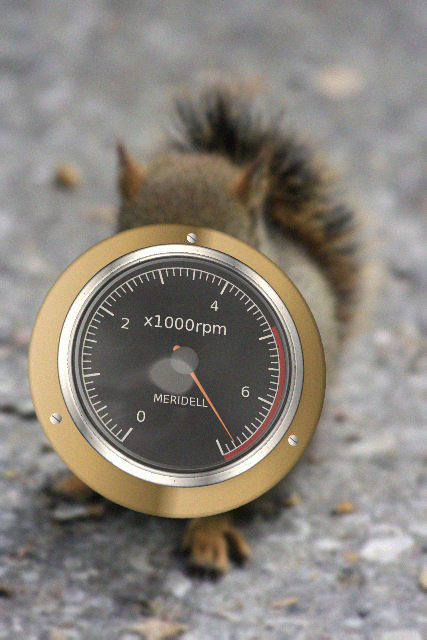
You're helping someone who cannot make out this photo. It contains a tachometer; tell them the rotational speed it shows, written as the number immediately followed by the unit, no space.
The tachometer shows 6800rpm
